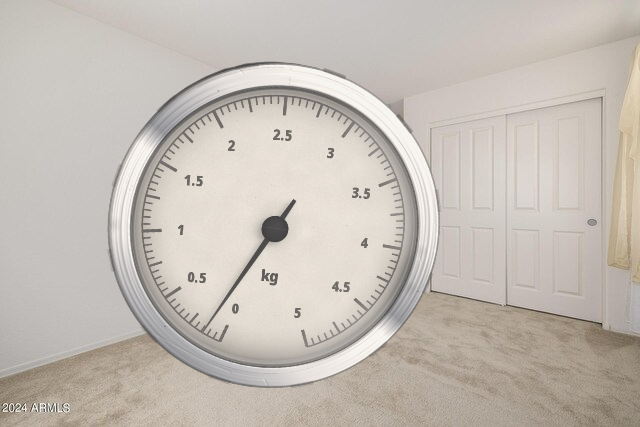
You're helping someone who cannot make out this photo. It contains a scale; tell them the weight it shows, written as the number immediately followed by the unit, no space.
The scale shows 0.15kg
